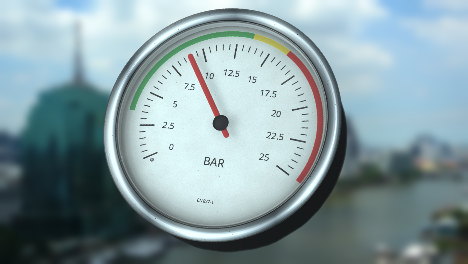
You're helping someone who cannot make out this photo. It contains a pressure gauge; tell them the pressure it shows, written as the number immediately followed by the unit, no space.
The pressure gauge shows 9bar
